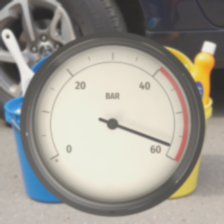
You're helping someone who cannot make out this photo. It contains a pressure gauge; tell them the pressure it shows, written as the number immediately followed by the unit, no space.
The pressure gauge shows 57.5bar
